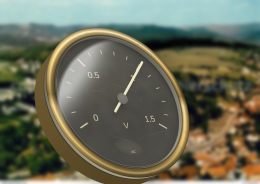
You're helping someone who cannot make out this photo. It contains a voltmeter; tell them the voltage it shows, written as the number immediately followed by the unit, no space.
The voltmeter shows 1V
